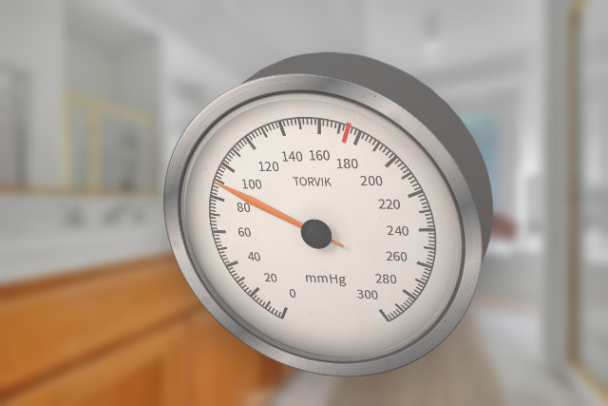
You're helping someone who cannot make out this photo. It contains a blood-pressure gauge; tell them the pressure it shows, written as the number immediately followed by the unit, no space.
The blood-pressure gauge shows 90mmHg
